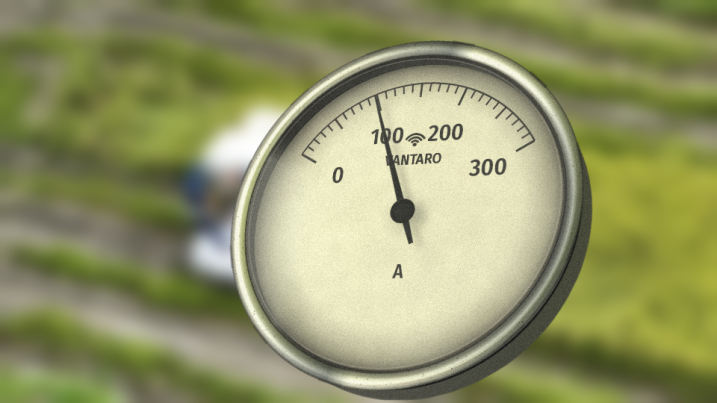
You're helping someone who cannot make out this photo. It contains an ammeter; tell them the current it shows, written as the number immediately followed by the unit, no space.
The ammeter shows 100A
